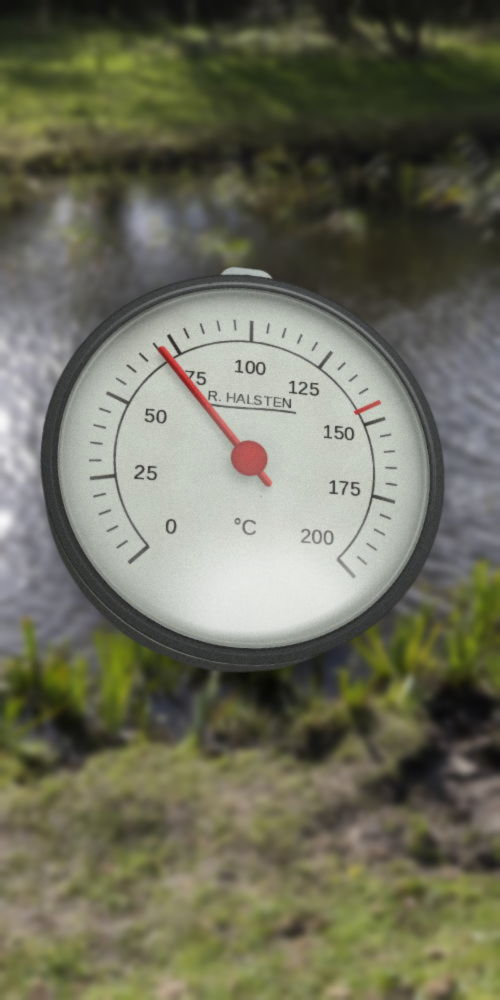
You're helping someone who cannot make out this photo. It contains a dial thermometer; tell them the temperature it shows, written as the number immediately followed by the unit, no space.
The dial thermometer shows 70°C
